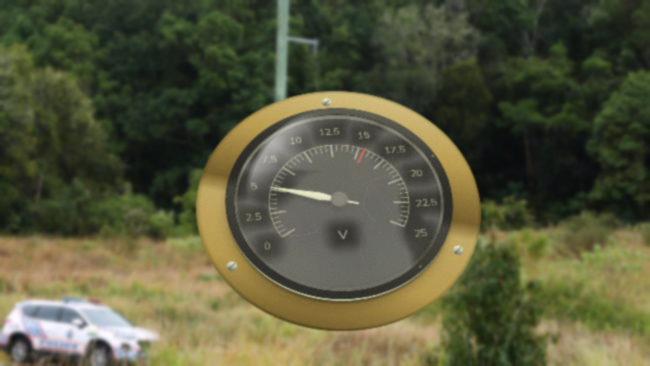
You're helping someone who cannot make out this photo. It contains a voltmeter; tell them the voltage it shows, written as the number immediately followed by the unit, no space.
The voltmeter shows 5V
